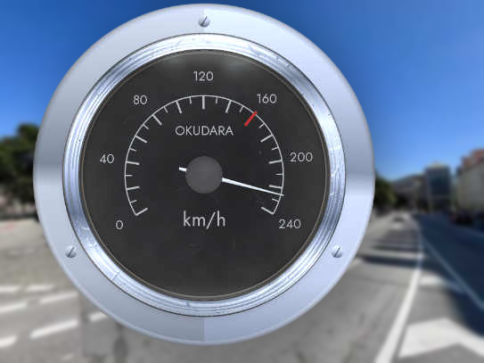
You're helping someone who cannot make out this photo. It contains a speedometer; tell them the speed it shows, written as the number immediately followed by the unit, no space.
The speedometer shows 225km/h
